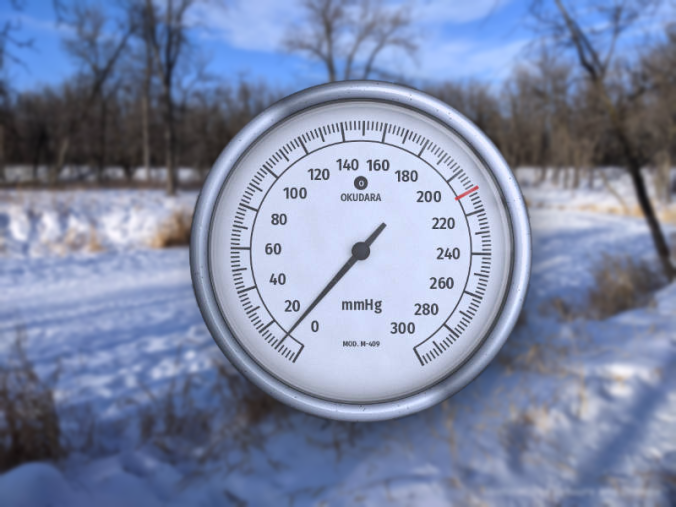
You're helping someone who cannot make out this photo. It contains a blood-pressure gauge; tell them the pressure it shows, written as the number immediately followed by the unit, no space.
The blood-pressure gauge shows 10mmHg
